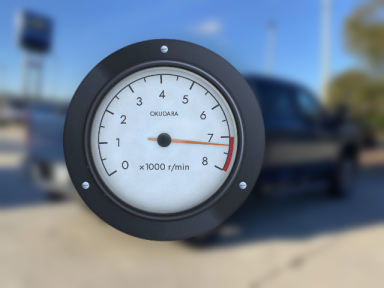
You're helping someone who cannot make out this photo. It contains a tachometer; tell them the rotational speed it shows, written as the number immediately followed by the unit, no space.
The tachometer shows 7250rpm
